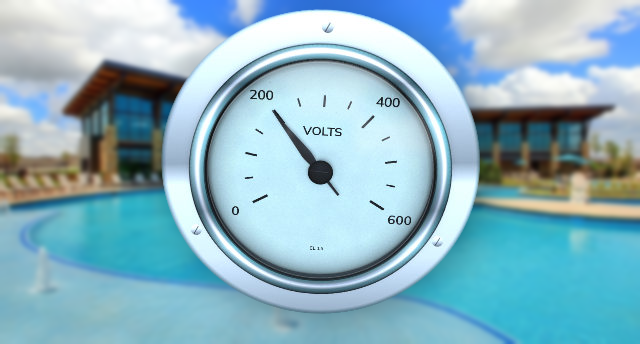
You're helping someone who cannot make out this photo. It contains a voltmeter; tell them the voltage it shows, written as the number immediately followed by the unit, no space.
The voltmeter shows 200V
